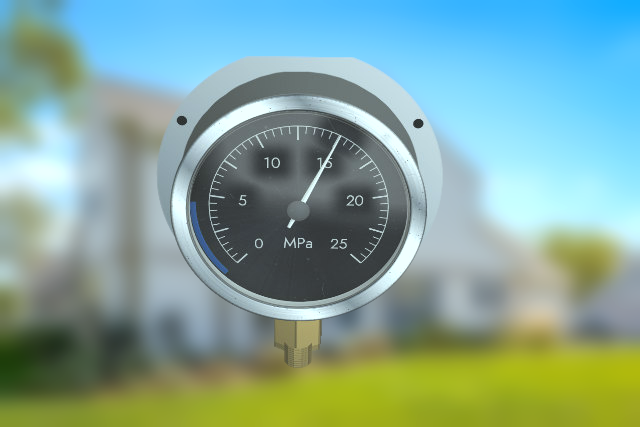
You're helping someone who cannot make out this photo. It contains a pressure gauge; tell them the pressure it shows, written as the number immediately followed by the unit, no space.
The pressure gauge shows 15MPa
